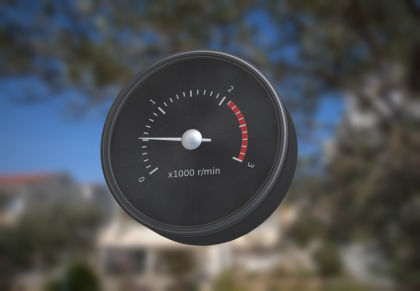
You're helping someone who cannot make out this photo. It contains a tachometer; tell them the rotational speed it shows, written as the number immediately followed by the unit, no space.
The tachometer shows 500rpm
